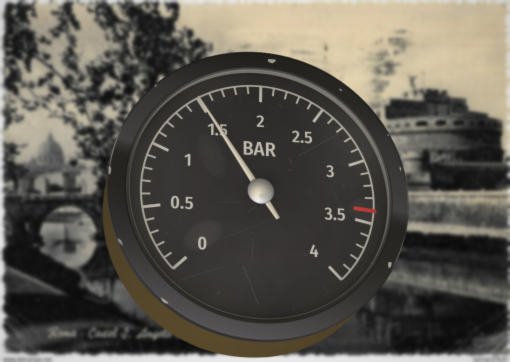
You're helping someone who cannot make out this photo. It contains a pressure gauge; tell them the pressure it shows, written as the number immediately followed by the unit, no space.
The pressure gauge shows 1.5bar
